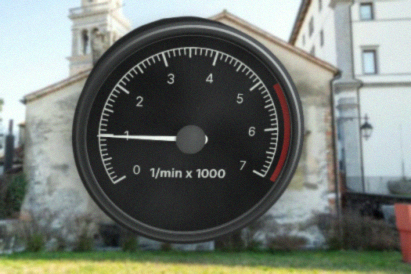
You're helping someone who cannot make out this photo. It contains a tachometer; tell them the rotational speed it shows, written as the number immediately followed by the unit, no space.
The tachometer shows 1000rpm
